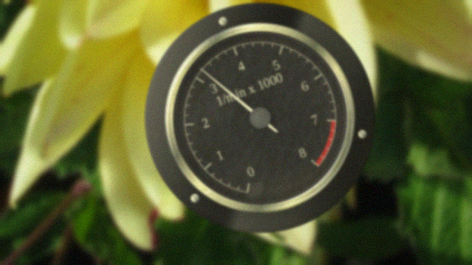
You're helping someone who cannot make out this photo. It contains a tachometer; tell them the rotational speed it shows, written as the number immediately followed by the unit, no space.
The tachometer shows 3200rpm
